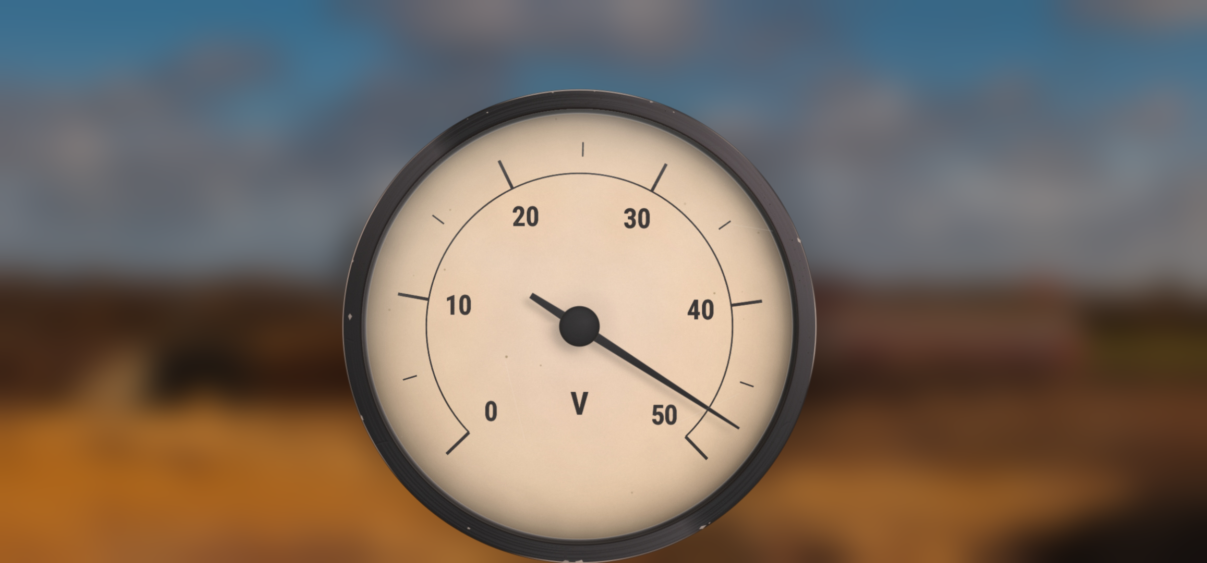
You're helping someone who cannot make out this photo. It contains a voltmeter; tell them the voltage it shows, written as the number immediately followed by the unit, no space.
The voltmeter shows 47.5V
